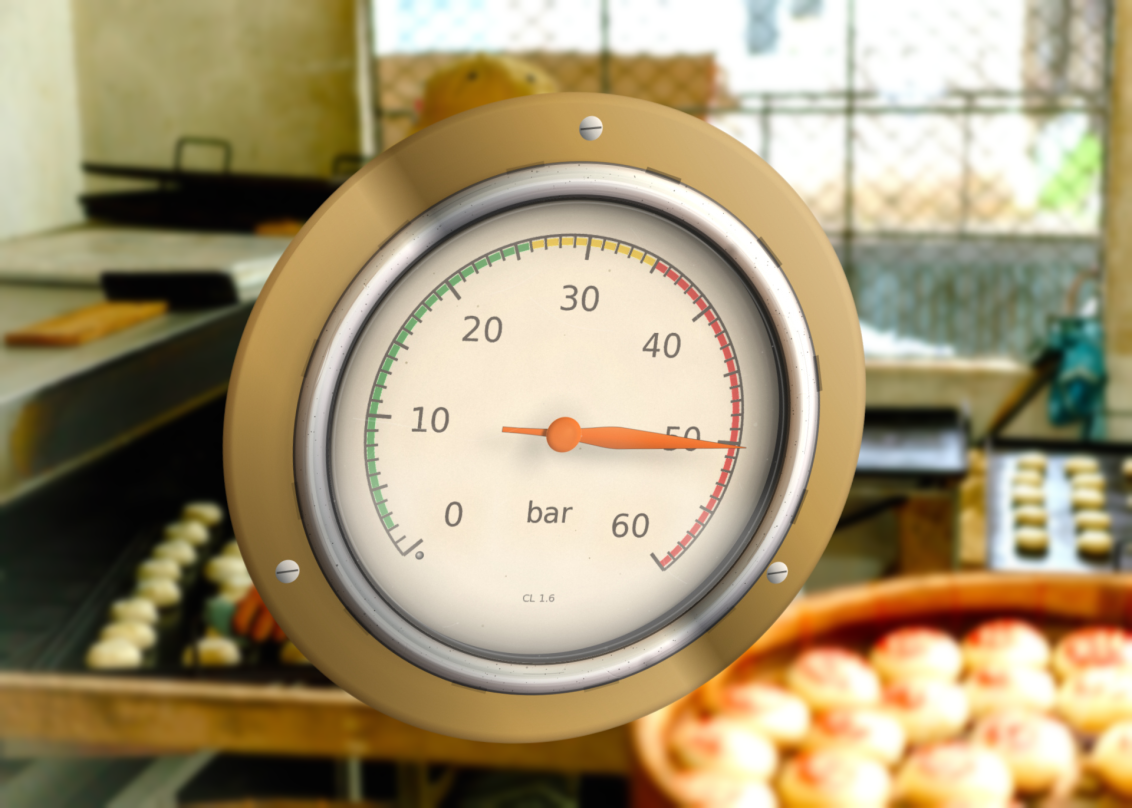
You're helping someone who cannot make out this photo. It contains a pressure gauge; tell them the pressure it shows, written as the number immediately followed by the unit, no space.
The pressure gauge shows 50bar
